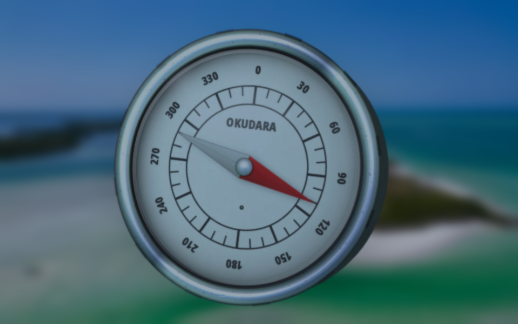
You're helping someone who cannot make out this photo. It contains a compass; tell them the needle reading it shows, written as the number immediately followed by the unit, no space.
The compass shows 110°
